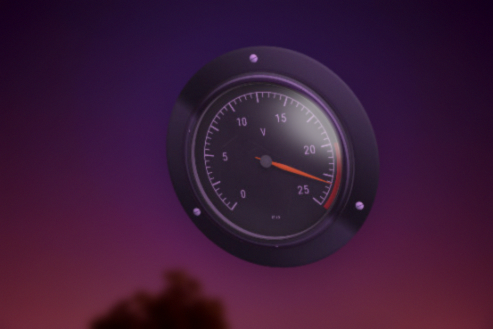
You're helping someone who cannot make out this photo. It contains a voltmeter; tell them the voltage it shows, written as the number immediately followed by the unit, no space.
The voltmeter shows 23V
